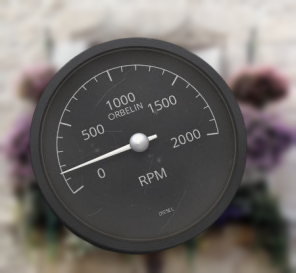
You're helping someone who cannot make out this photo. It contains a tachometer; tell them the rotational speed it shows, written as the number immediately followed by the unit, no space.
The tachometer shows 150rpm
